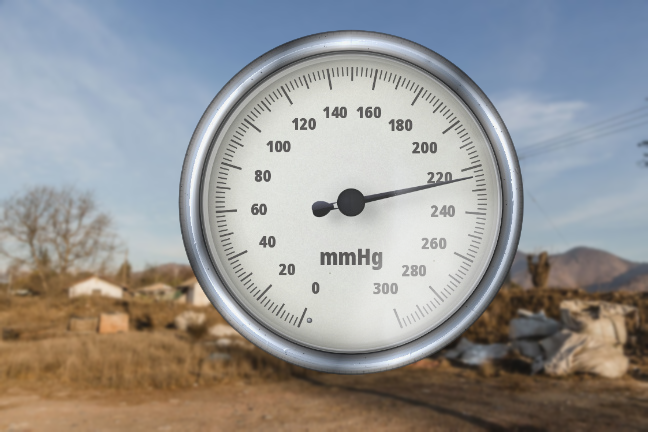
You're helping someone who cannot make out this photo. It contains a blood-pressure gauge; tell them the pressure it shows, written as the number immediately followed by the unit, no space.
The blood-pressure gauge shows 224mmHg
